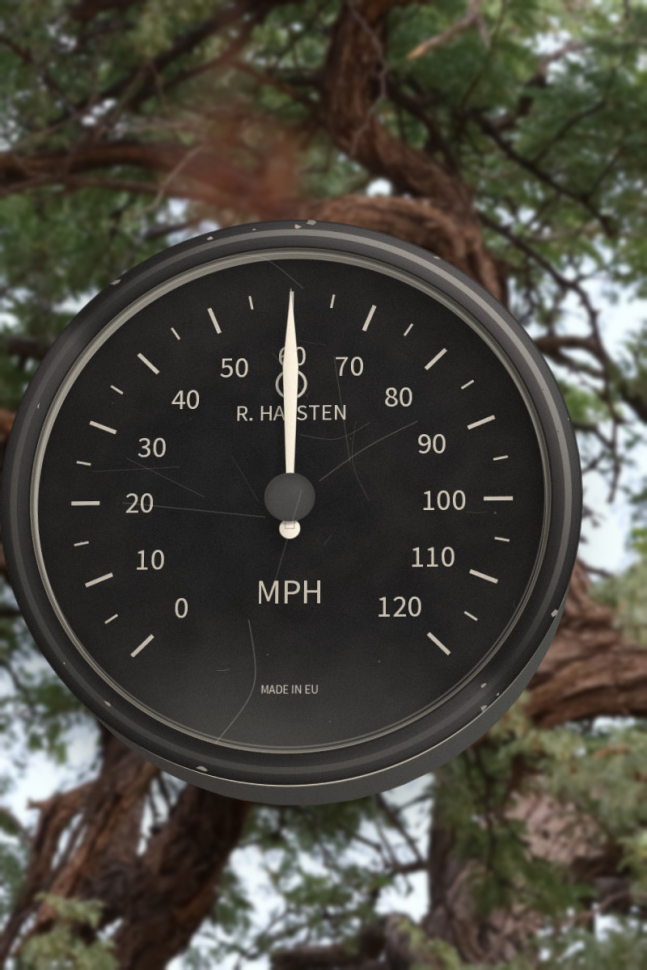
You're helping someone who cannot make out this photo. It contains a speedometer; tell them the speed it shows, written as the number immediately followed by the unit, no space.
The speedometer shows 60mph
